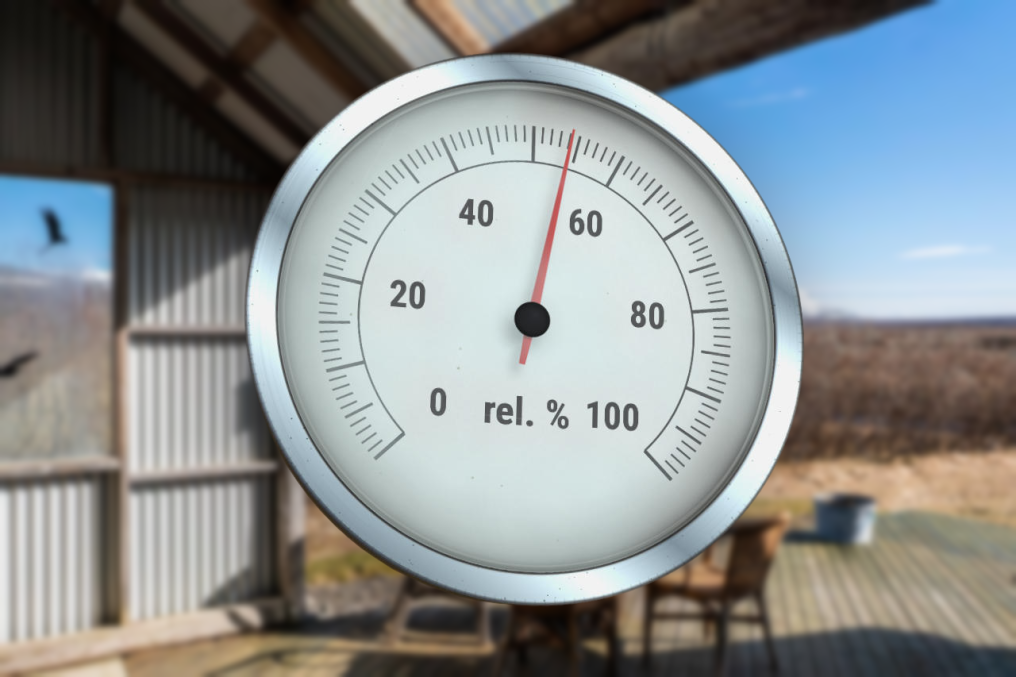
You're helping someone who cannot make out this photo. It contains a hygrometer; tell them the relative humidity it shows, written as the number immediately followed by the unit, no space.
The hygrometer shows 54%
